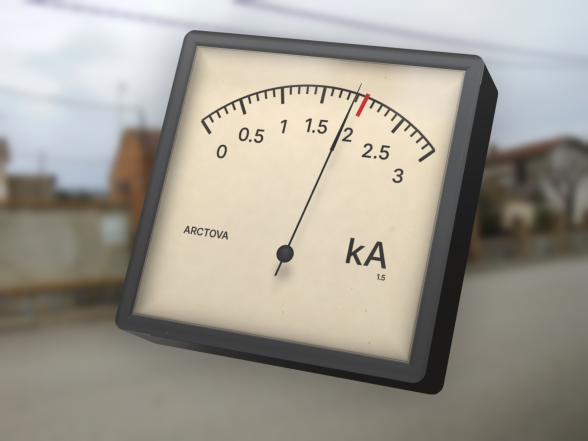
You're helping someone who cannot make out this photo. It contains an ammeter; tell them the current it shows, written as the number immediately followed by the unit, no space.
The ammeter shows 1.9kA
